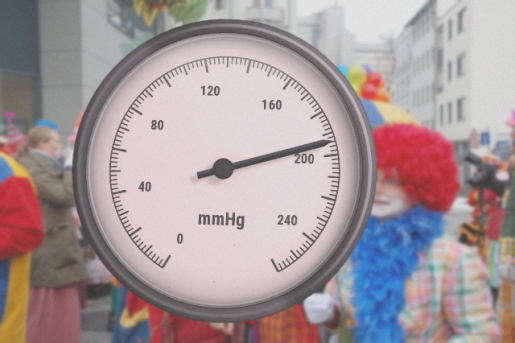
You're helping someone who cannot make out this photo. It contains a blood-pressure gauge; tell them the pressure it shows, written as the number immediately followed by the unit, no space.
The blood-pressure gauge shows 194mmHg
